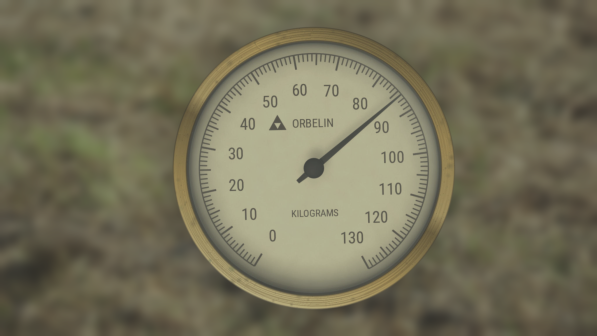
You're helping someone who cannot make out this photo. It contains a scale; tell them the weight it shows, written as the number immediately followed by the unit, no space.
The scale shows 86kg
